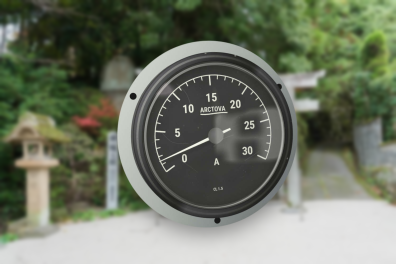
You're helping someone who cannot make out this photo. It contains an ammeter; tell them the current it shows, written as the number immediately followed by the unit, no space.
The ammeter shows 1.5A
